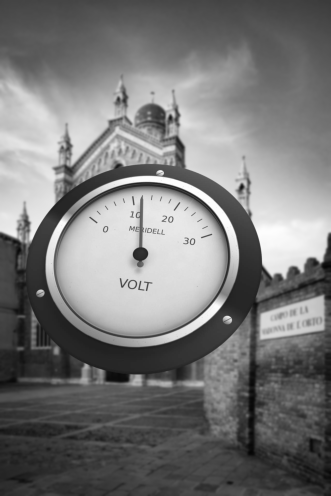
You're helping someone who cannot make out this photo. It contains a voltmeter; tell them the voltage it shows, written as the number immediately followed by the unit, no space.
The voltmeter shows 12V
